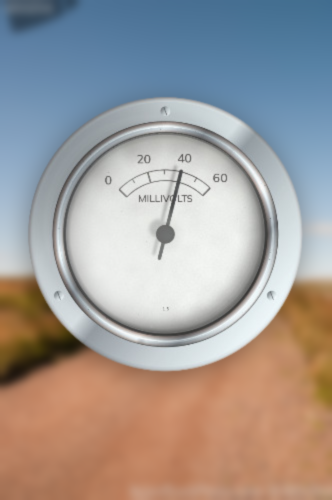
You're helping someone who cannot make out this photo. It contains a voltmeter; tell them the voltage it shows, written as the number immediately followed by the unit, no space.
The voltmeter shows 40mV
